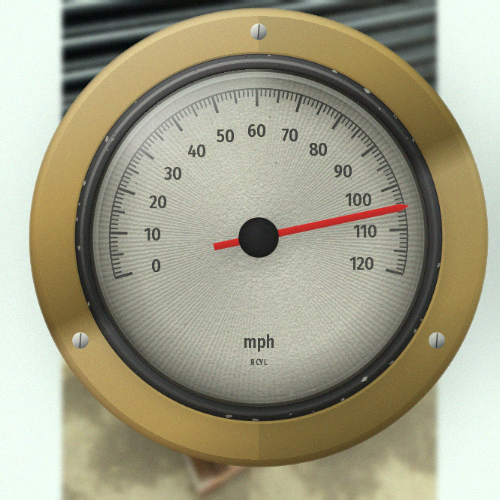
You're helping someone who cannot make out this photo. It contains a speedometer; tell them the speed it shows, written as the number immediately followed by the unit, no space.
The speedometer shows 105mph
